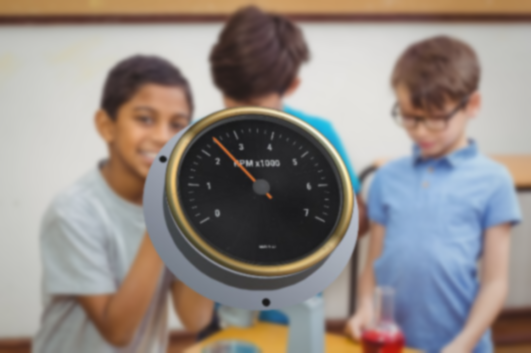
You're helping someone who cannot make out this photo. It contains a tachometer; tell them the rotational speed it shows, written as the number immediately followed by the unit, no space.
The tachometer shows 2400rpm
